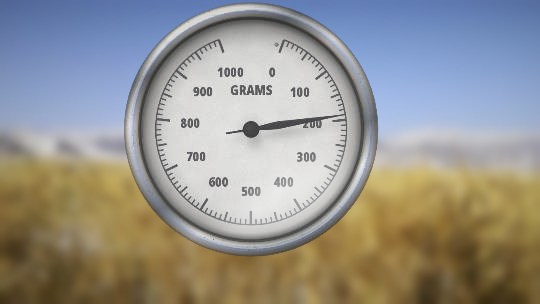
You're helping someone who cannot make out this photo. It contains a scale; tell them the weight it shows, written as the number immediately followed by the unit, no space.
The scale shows 190g
